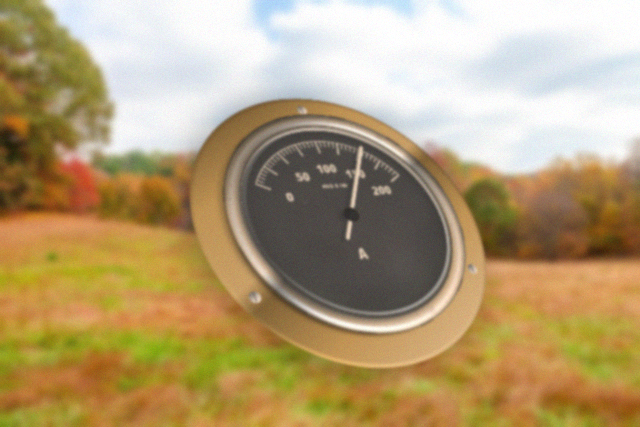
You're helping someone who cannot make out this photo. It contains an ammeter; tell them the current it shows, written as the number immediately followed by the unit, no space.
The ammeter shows 150A
